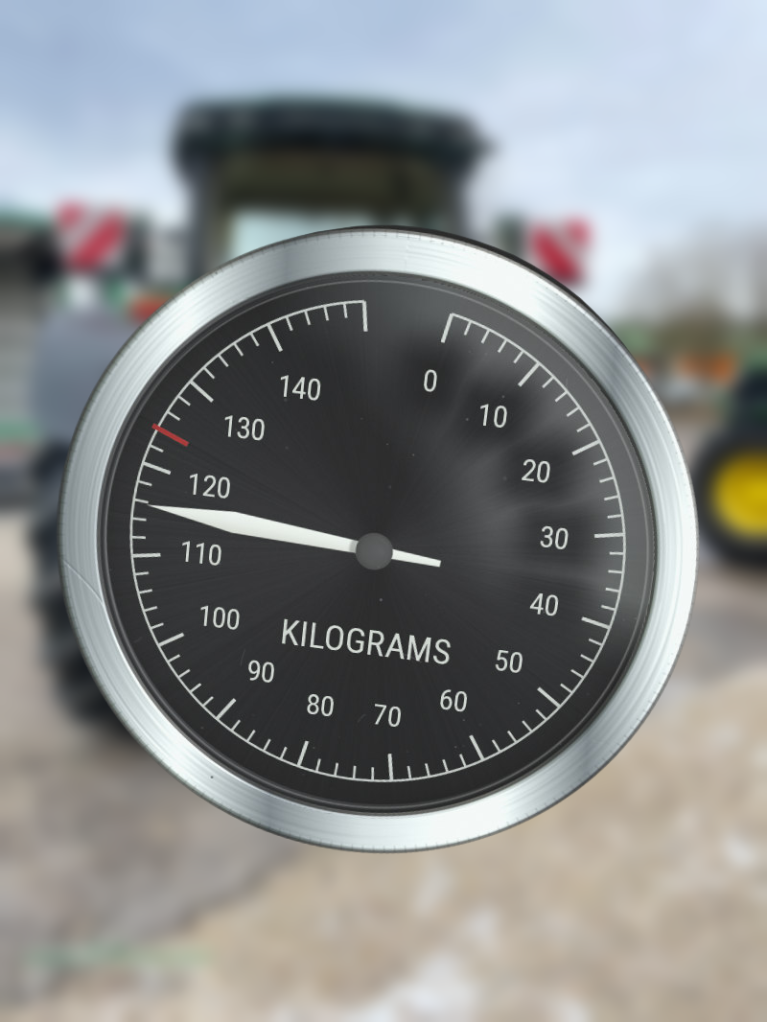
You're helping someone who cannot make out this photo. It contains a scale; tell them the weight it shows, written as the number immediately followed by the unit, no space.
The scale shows 116kg
